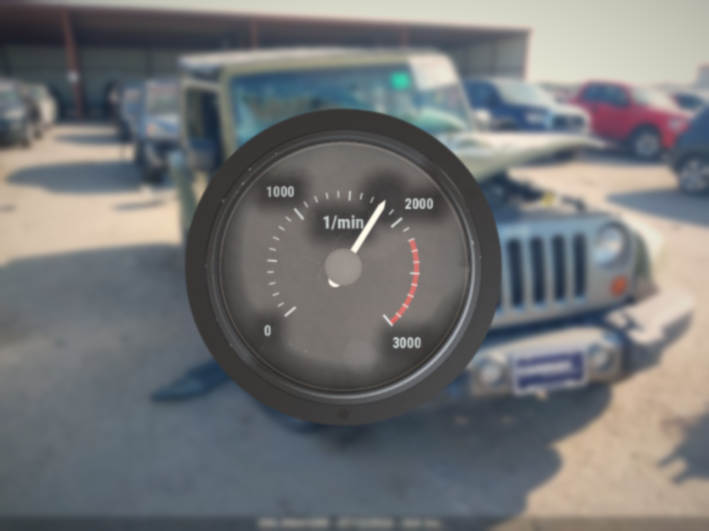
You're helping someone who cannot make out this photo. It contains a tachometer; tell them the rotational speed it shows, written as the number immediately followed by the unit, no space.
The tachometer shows 1800rpm
